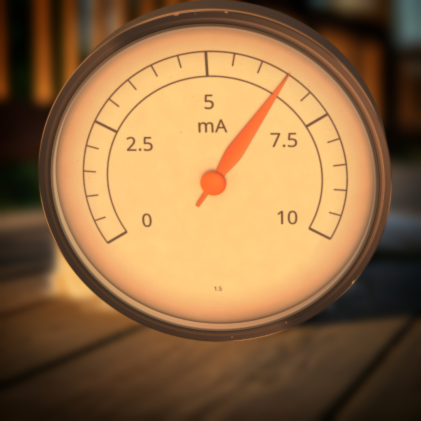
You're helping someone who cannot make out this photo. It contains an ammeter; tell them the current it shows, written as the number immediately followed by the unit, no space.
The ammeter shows 6.5mA
